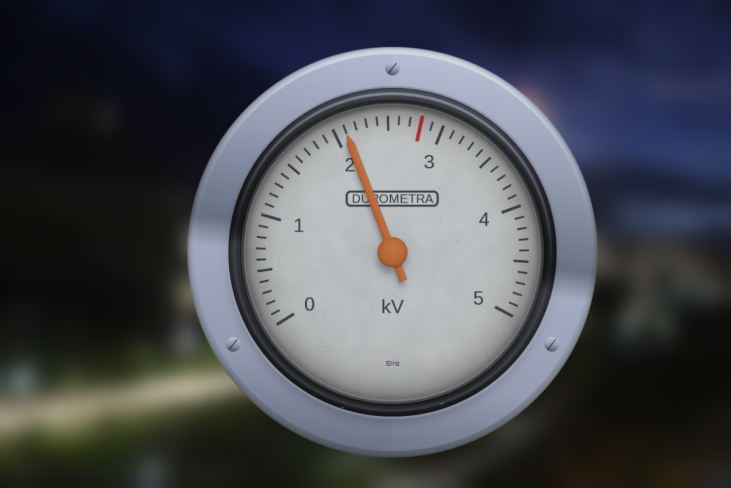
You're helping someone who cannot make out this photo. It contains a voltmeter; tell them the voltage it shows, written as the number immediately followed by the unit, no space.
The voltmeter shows 2.1kV
